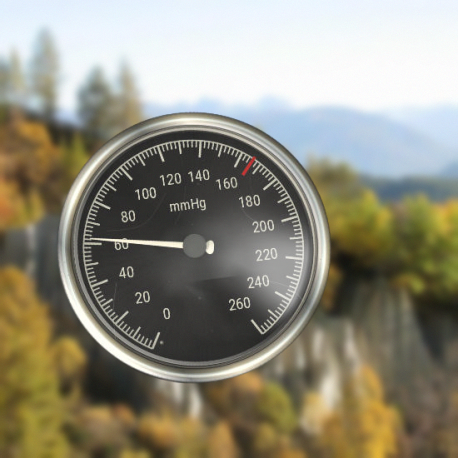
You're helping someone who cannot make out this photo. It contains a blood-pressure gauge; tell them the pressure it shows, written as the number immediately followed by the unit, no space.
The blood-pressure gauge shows 62mmHg
